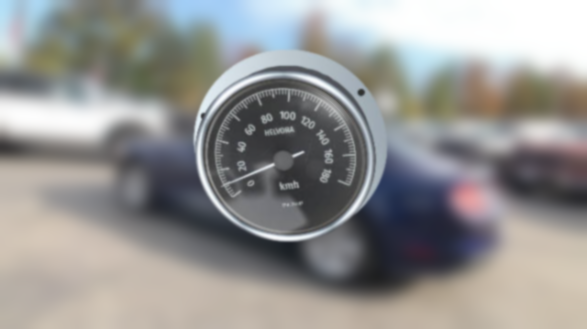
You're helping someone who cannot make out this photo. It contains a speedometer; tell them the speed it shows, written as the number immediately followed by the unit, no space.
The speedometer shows 10km/h
